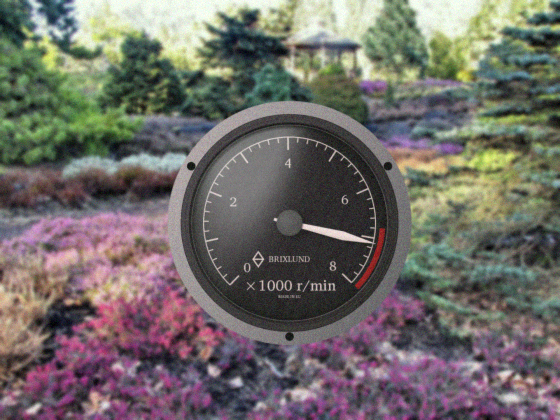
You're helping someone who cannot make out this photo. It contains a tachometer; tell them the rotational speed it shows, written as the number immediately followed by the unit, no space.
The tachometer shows 7100rpm
